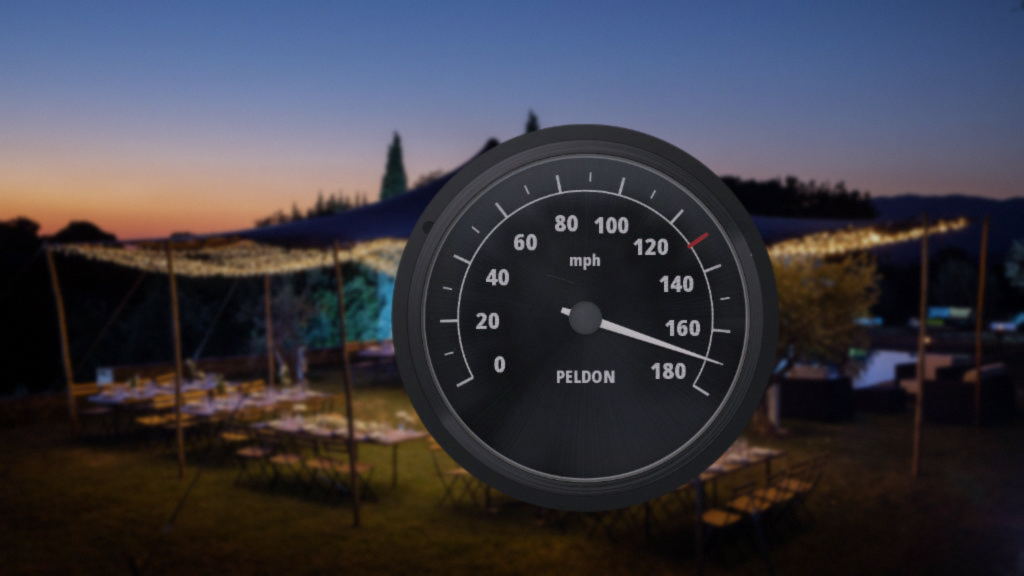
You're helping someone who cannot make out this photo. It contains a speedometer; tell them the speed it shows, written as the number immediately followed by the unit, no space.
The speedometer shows 170mph
